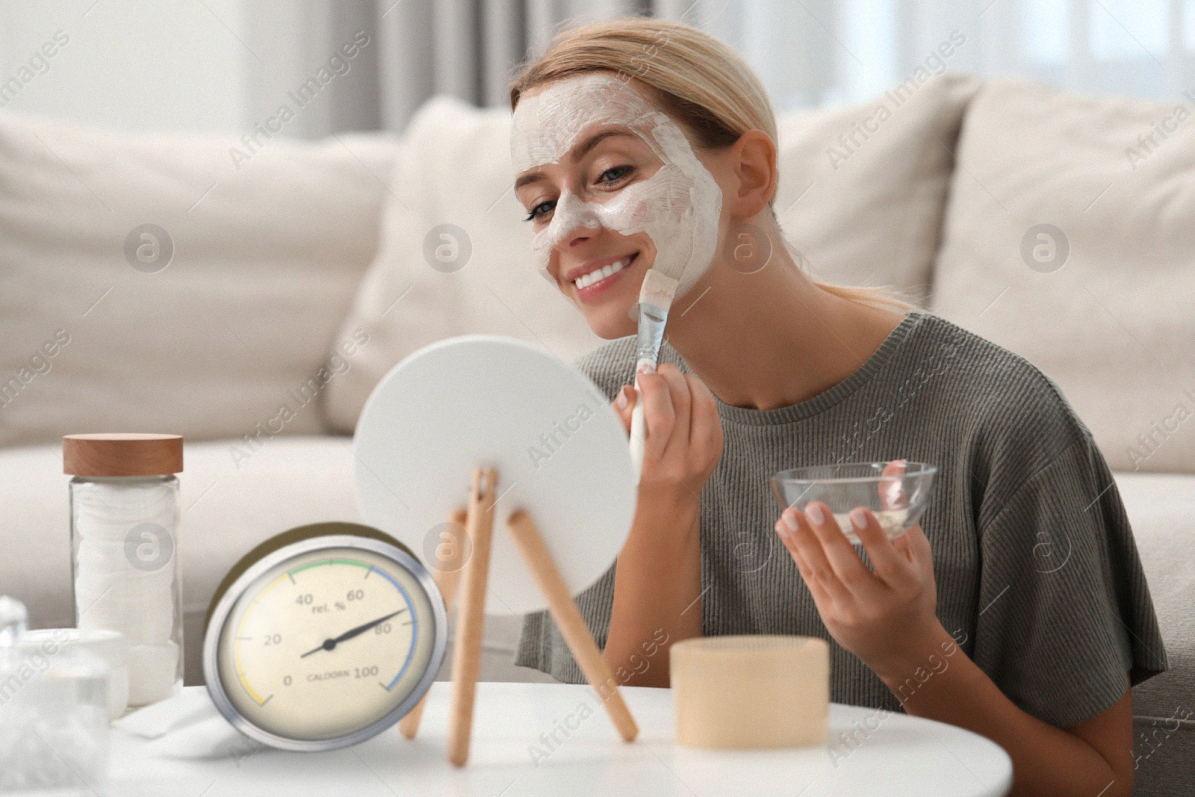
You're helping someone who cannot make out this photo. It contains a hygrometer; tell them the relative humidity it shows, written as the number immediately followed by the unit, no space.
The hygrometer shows 75%
